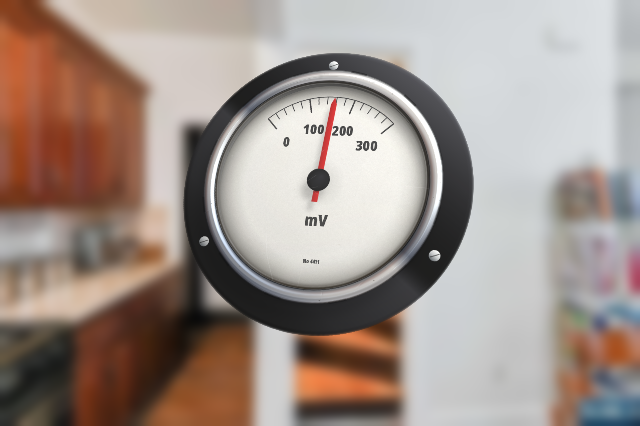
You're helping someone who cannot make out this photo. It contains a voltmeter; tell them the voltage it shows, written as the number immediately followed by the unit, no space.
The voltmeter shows 160mV
